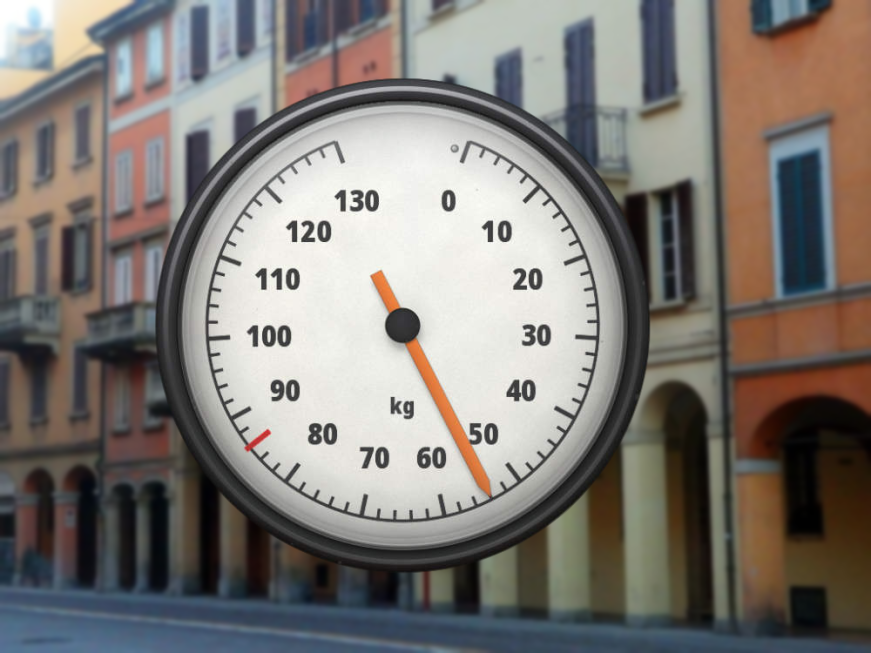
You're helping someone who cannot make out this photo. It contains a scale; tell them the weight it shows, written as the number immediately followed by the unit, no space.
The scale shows 54kg
